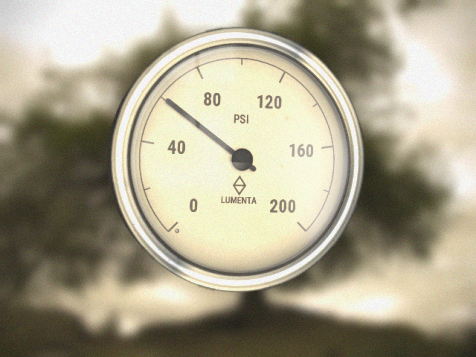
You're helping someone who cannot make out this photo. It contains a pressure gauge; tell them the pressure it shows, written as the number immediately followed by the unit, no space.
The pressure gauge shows 60psi
